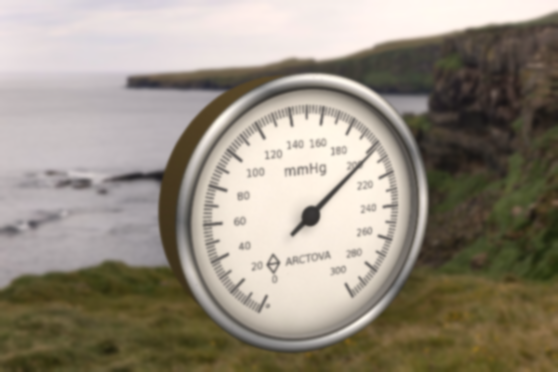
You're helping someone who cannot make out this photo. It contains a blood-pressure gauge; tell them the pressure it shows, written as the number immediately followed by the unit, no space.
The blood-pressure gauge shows 200mmHg
